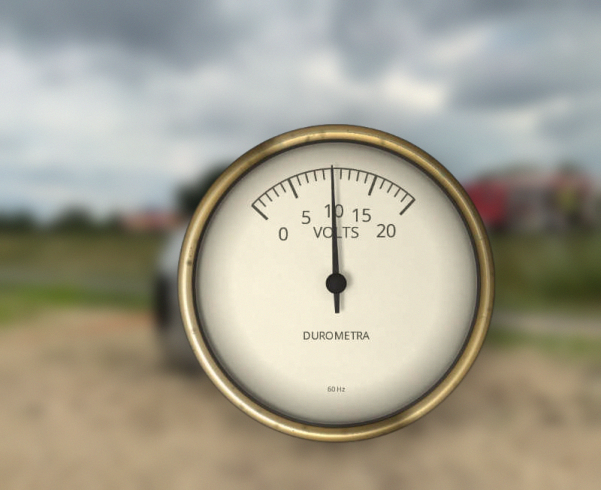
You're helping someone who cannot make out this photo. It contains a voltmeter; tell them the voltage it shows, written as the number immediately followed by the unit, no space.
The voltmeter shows 10V
